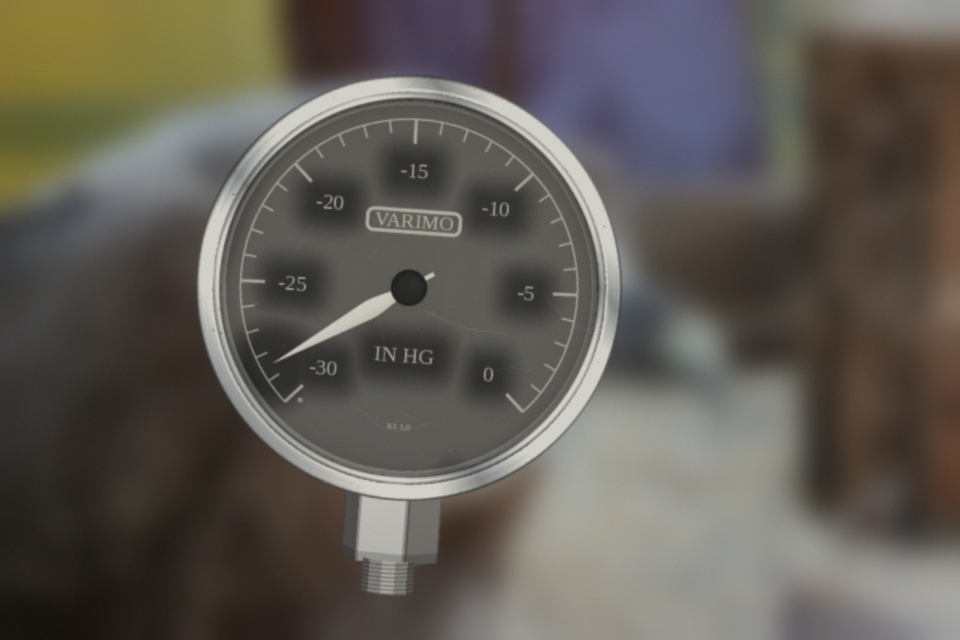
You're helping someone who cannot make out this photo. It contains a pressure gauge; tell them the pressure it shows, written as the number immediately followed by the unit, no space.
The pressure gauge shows -28.5inHg
